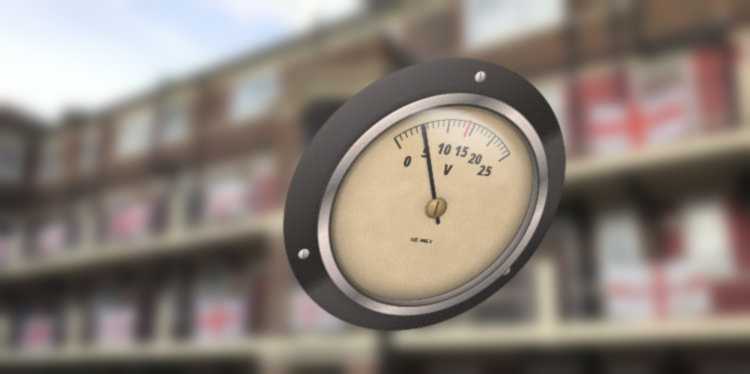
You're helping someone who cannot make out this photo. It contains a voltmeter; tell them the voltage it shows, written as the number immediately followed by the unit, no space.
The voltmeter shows 5V
